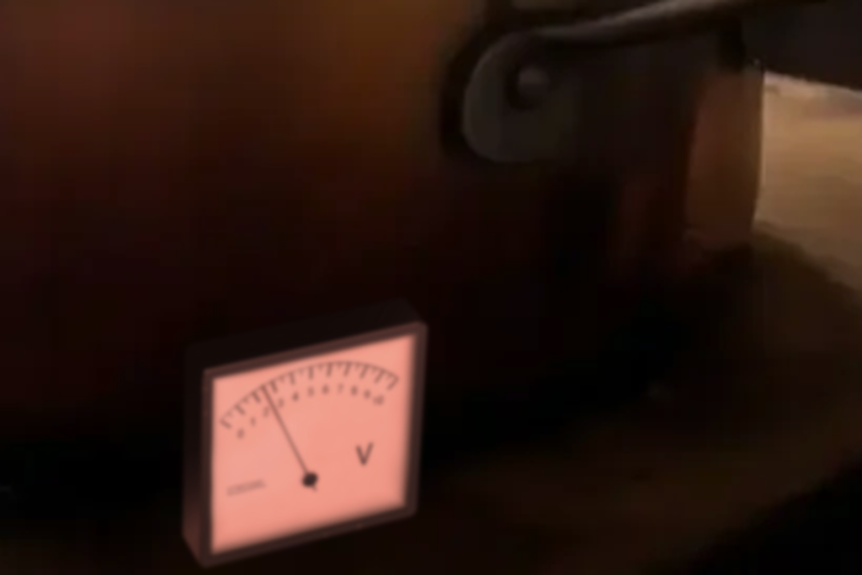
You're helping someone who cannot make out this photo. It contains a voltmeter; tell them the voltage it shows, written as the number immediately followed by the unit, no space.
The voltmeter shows 2.5V
